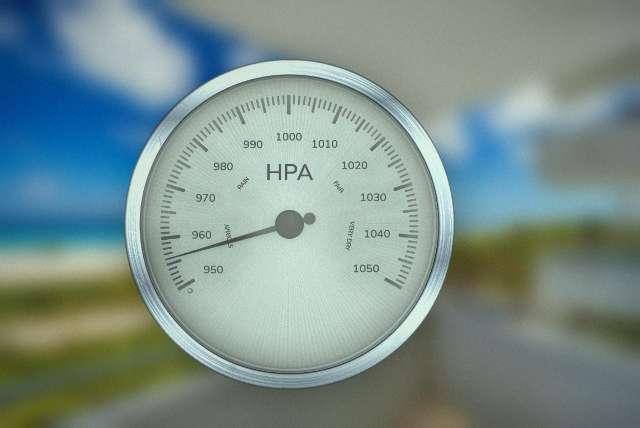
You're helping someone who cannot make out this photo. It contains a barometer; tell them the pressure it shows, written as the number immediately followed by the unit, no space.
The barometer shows 956hPa
